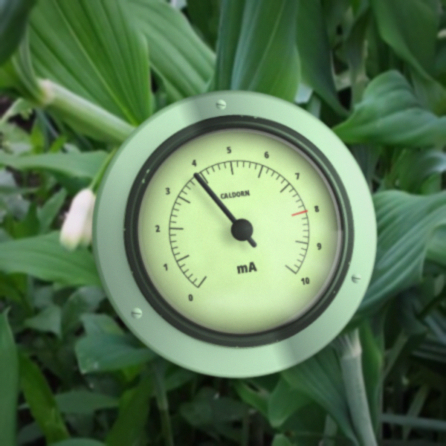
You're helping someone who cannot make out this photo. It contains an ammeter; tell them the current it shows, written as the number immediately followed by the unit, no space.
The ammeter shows 3.8mA
